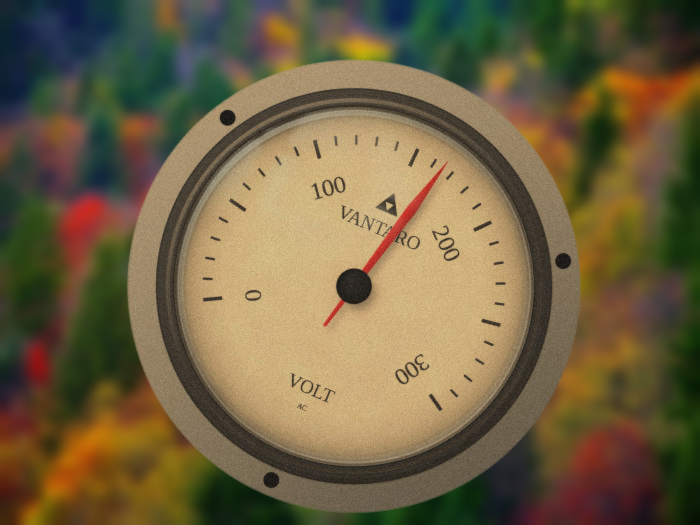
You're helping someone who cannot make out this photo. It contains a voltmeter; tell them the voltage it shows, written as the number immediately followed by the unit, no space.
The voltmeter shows 165V
